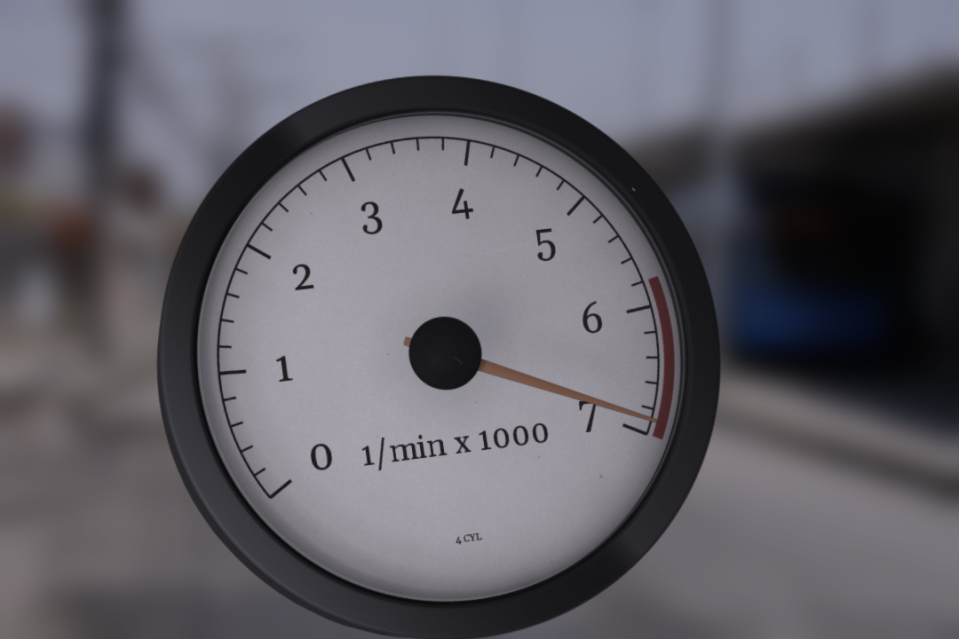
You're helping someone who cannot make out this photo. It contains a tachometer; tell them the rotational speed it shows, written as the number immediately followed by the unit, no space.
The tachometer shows 6900rpm
